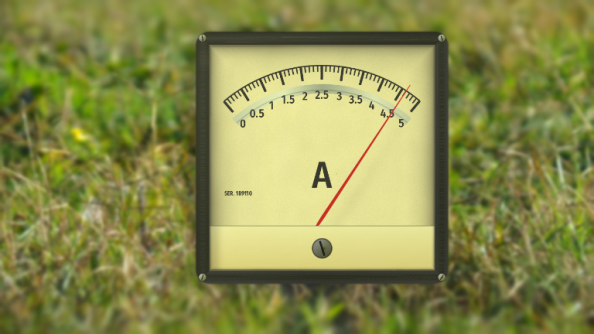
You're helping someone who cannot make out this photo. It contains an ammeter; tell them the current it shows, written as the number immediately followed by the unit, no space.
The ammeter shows 4.6A
